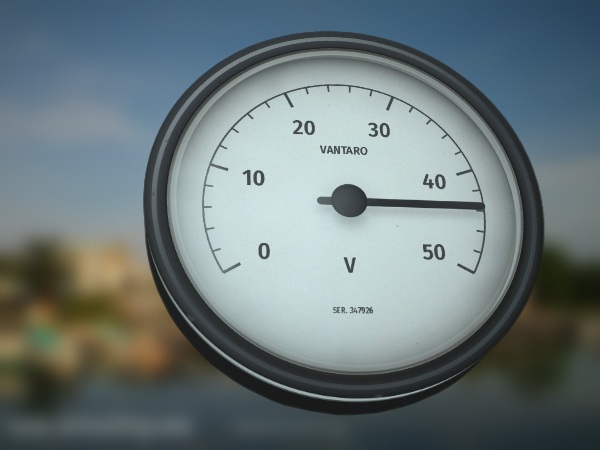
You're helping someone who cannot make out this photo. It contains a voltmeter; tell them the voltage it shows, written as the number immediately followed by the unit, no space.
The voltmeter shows 44V
